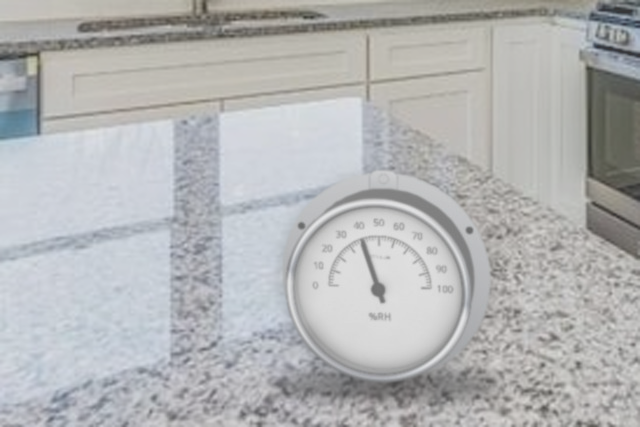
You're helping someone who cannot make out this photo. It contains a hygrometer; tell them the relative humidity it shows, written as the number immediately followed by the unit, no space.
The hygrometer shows 40%
